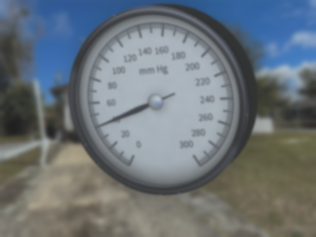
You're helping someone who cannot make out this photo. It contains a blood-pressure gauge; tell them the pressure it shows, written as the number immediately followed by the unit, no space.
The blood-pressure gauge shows 40mmHg
